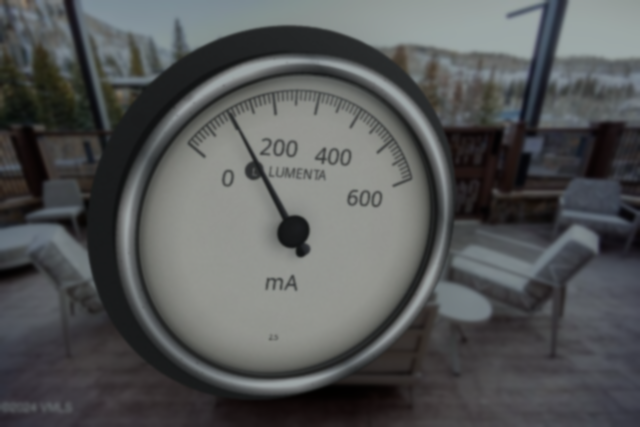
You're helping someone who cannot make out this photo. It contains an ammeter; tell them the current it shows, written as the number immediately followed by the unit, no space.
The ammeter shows 100mA
